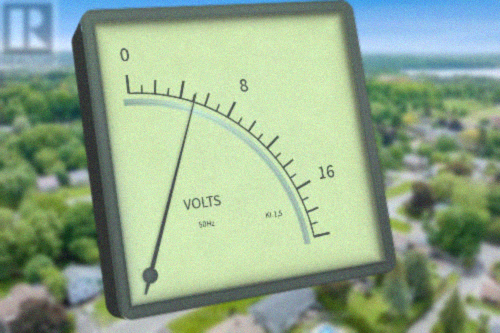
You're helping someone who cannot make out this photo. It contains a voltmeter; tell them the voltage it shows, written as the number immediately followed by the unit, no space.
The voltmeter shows 5V
